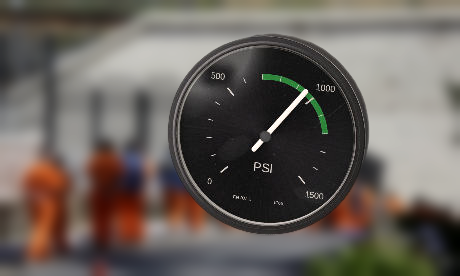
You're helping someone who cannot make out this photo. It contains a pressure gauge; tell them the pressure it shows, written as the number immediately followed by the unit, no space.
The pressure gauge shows 950psi
